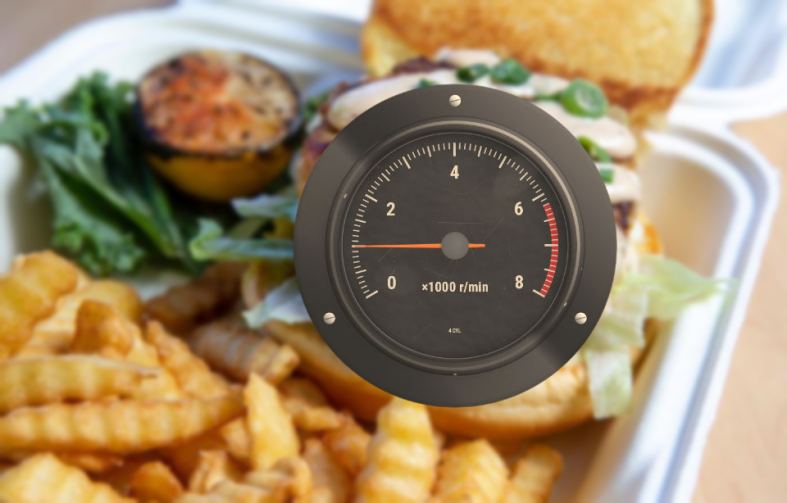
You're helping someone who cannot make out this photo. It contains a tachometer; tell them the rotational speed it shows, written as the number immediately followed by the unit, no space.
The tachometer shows 1000rpm
